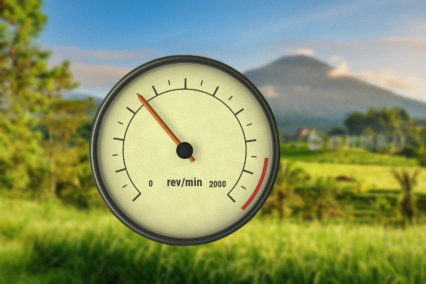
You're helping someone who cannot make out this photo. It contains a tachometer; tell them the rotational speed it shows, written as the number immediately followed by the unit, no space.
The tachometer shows 700rpm
